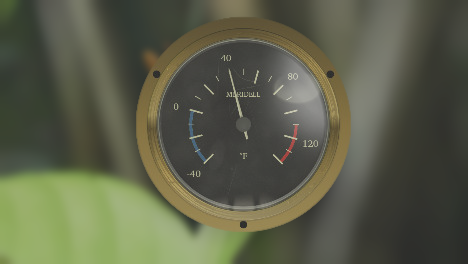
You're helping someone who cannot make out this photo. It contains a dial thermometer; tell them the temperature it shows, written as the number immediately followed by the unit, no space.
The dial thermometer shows 40°F
